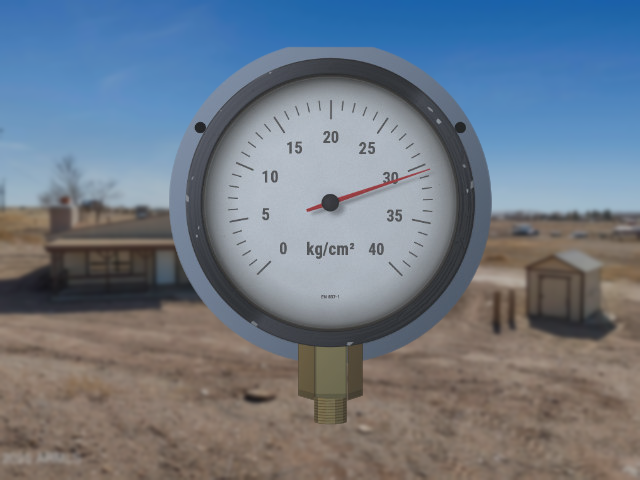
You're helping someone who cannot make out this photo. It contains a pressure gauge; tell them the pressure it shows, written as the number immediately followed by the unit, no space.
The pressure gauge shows 30.5kg/cm²
